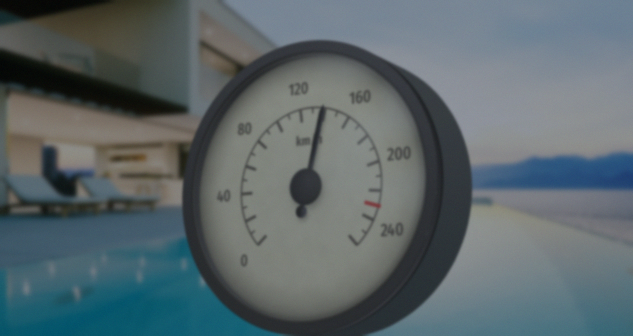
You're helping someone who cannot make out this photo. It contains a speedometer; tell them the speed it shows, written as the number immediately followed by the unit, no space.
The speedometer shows 140km/h
